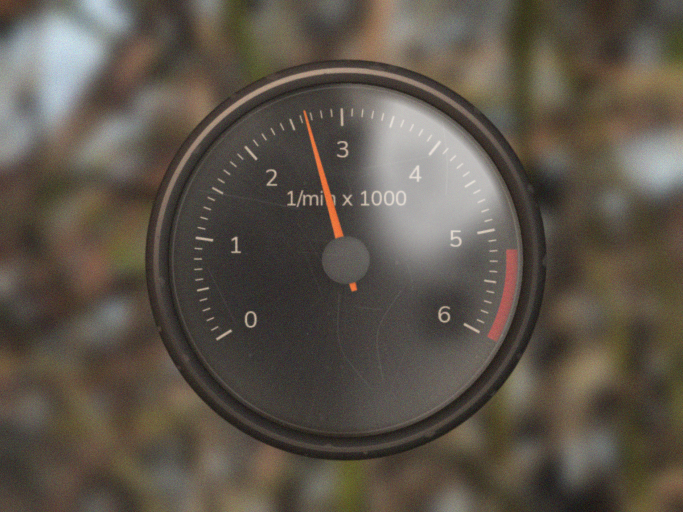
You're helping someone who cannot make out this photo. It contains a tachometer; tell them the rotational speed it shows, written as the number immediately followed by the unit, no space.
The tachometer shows 2650rpm
